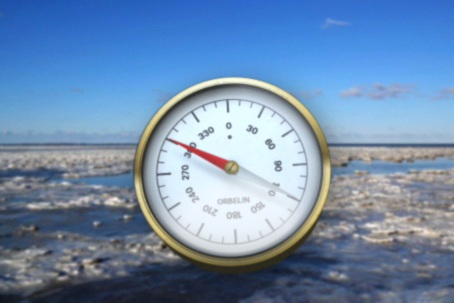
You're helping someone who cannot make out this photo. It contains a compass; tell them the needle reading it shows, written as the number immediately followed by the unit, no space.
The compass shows 300°
